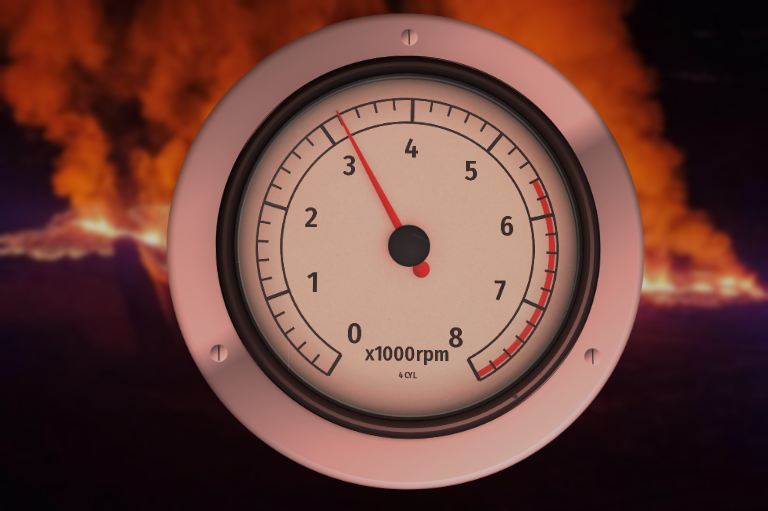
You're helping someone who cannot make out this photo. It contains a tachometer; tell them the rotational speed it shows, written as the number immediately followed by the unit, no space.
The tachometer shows 3200rpm
